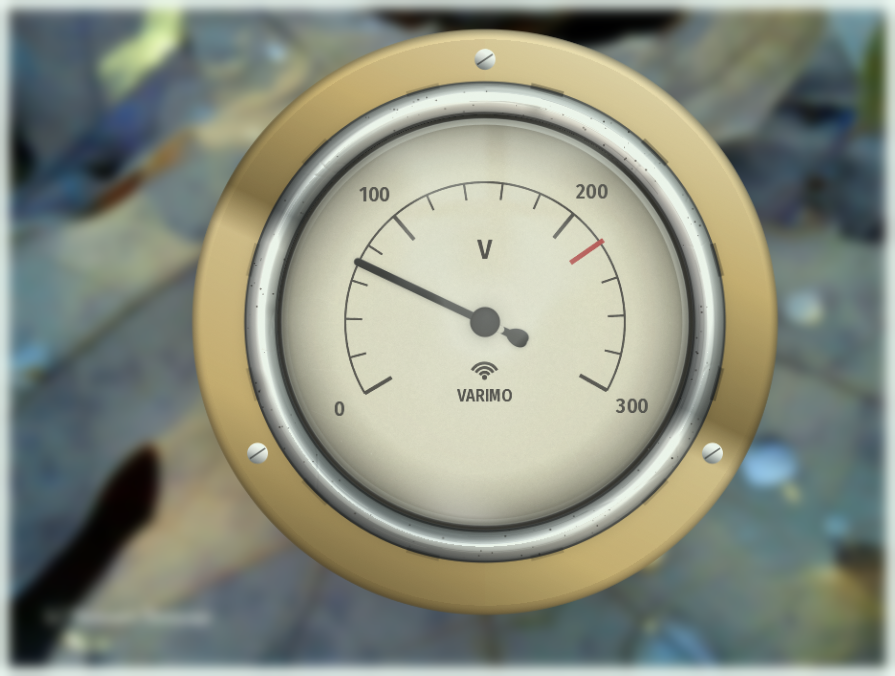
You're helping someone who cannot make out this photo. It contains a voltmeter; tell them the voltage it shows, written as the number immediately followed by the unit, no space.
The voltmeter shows 70V
